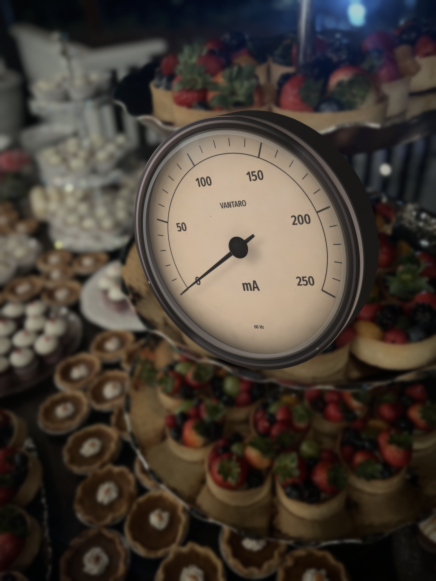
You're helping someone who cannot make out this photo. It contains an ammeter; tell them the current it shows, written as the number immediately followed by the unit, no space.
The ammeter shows 0mA
